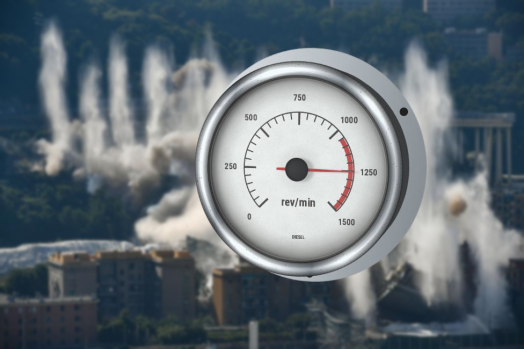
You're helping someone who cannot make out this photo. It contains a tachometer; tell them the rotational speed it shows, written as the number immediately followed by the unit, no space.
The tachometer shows 1250rpm
